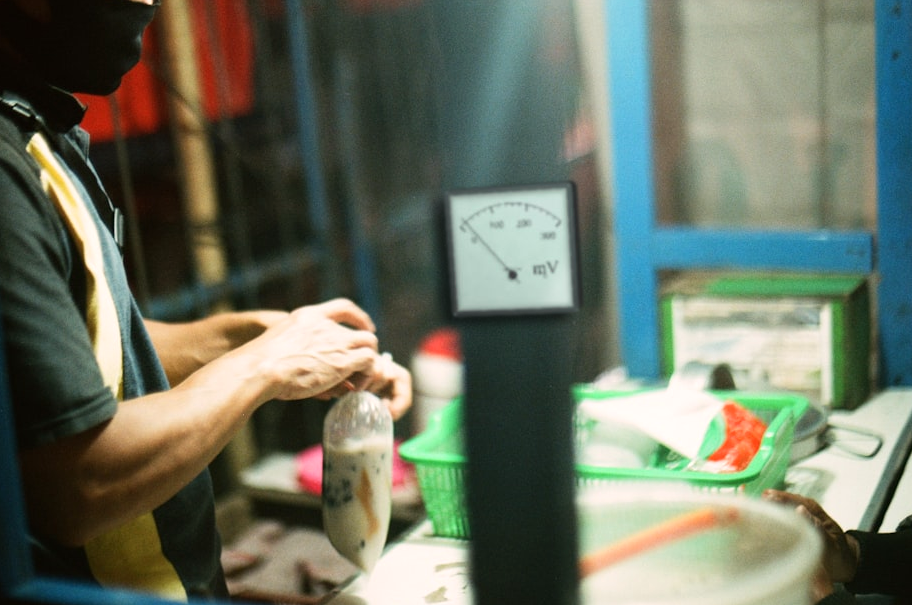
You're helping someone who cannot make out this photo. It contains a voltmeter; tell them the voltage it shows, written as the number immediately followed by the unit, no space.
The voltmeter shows 20mV
